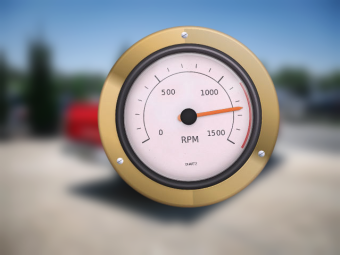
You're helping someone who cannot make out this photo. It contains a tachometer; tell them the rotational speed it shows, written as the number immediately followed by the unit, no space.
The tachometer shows 1250rpm
